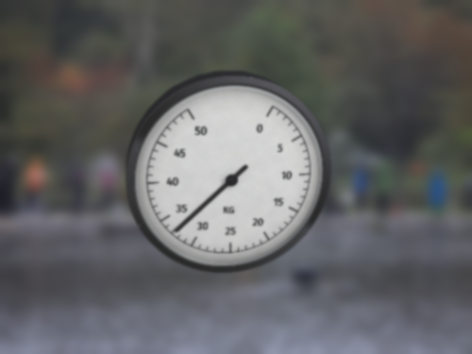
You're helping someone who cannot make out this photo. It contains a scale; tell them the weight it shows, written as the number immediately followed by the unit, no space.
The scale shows 33kg
